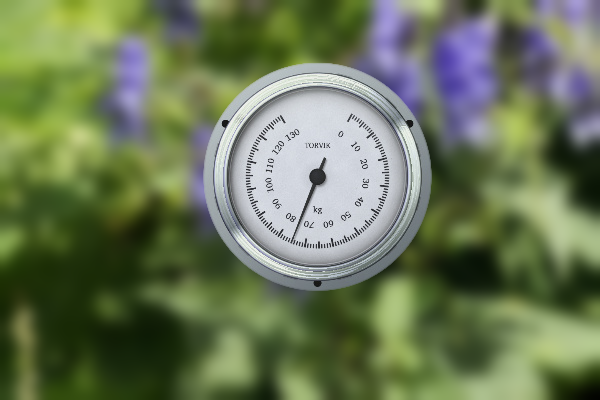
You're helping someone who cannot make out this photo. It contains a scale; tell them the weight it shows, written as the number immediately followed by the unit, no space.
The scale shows 75kg
